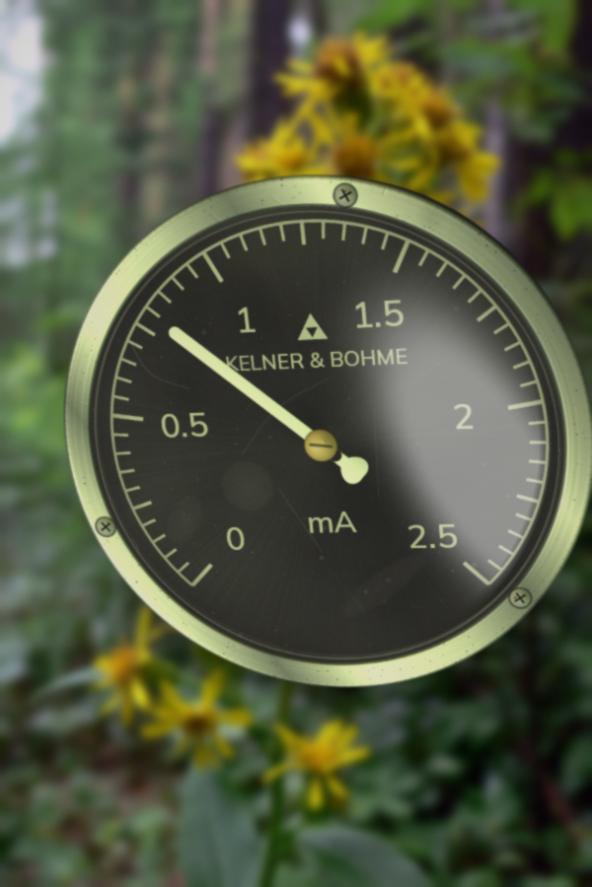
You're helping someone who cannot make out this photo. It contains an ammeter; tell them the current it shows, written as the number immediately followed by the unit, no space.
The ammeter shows 0.8mA
